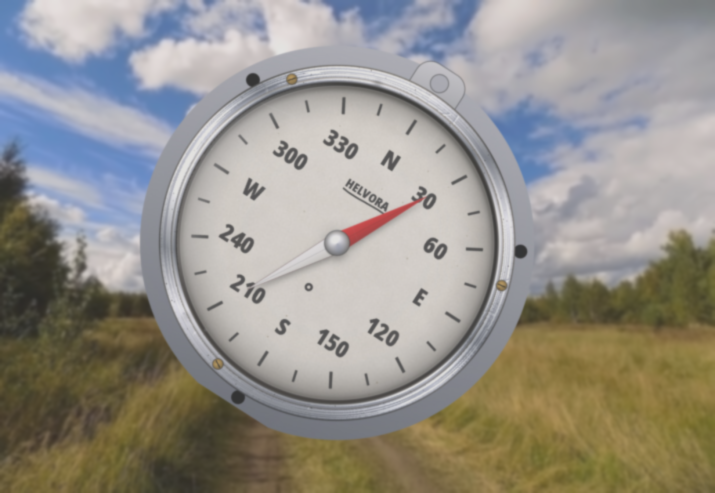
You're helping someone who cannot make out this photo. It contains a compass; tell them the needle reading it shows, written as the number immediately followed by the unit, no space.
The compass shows 30°
